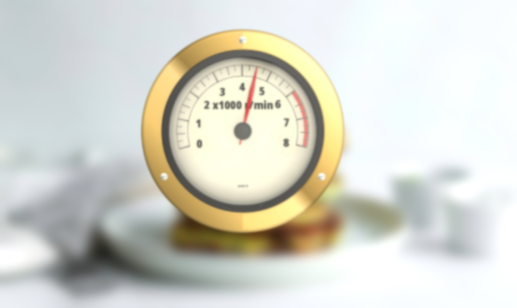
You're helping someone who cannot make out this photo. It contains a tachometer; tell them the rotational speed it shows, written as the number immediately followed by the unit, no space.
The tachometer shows 4500rpm
